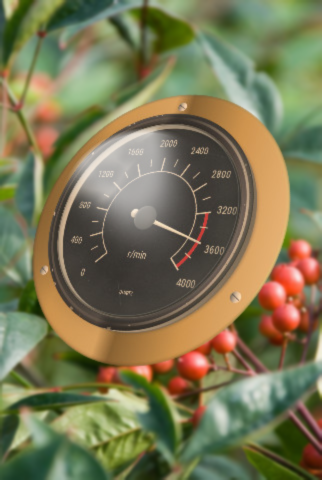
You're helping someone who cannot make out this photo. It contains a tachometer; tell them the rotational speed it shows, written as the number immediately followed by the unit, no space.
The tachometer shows 3600rpm
